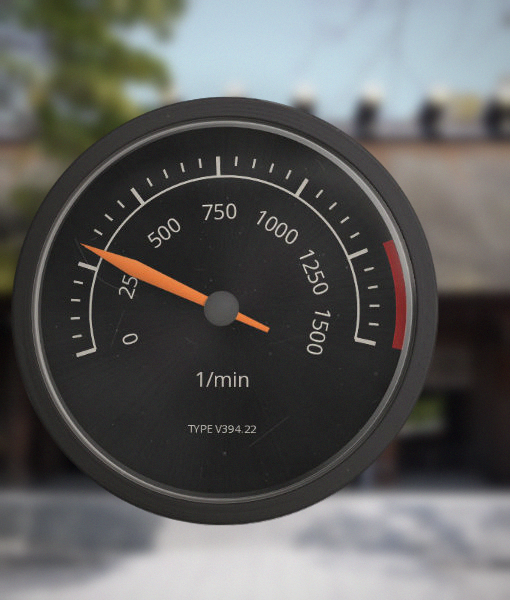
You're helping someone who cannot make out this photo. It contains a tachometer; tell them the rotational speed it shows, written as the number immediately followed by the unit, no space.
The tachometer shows 300rpm
